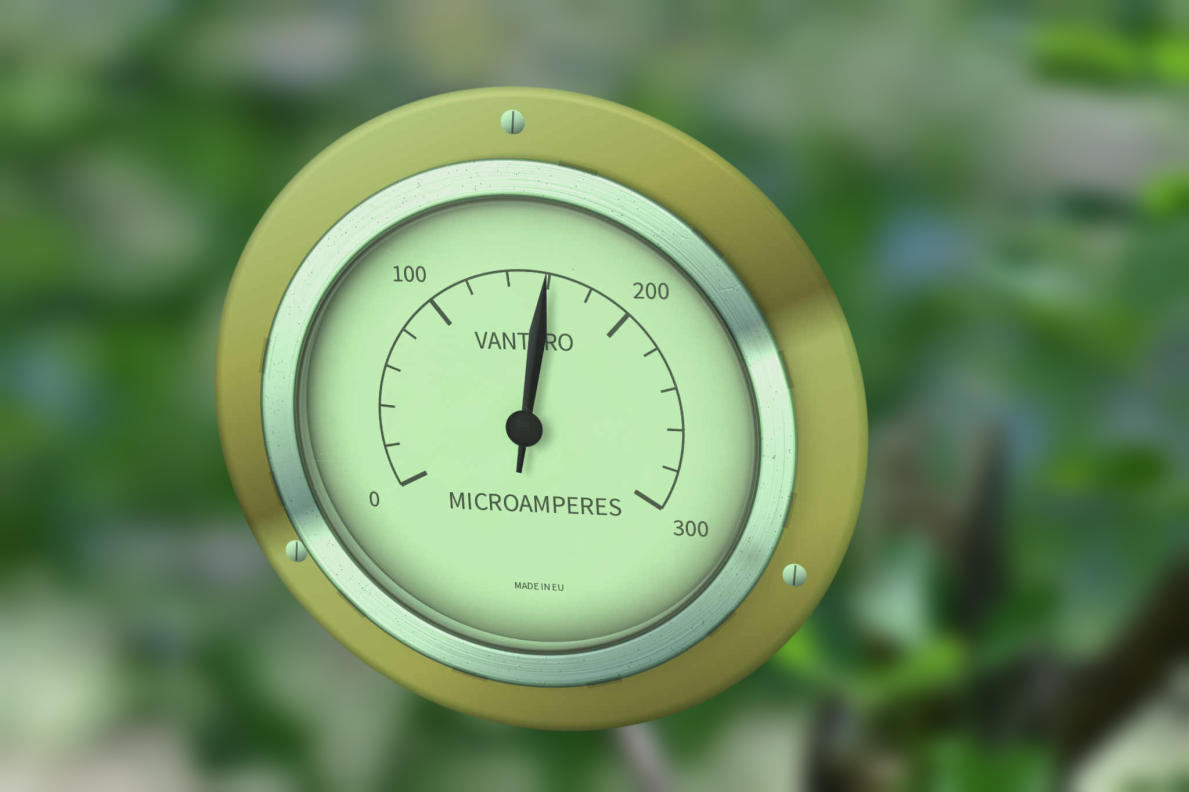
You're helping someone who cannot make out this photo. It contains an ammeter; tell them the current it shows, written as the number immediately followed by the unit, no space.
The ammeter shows 160µA
